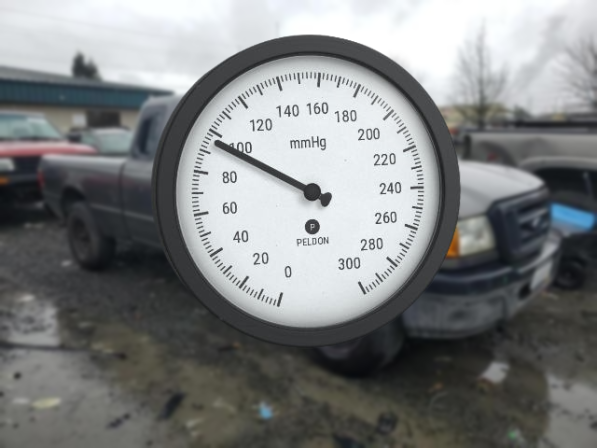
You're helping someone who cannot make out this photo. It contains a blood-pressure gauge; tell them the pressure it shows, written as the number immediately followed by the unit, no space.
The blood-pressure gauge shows 96mmHg
